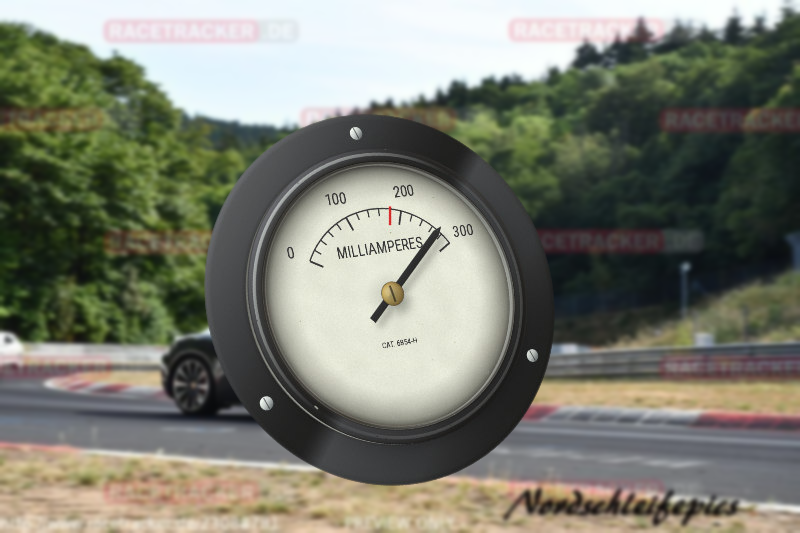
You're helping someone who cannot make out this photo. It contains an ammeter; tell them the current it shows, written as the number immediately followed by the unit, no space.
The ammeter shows 270mA
